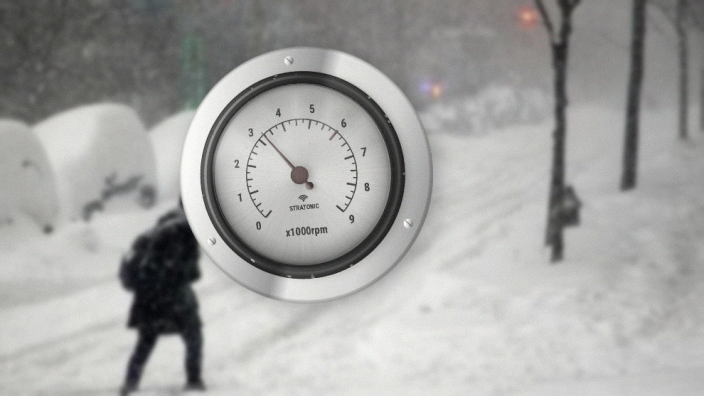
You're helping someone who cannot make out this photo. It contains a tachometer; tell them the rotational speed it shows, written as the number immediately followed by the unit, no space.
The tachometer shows 3250rpm
